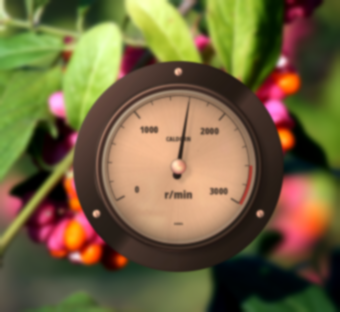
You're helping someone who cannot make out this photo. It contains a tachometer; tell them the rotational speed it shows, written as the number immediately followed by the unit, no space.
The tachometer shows 1600rpm
